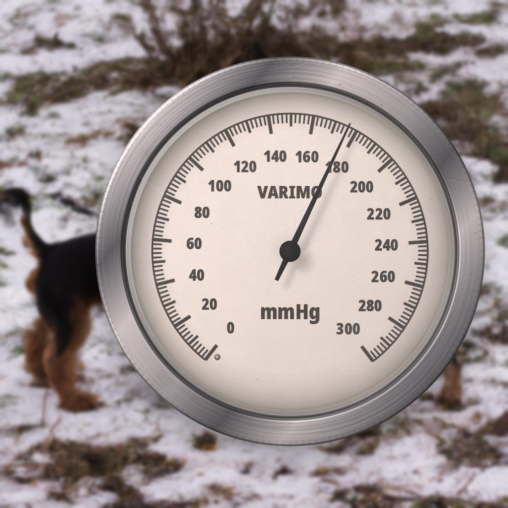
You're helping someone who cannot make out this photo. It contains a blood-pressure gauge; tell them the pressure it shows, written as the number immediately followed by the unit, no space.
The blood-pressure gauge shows 176mmHg
